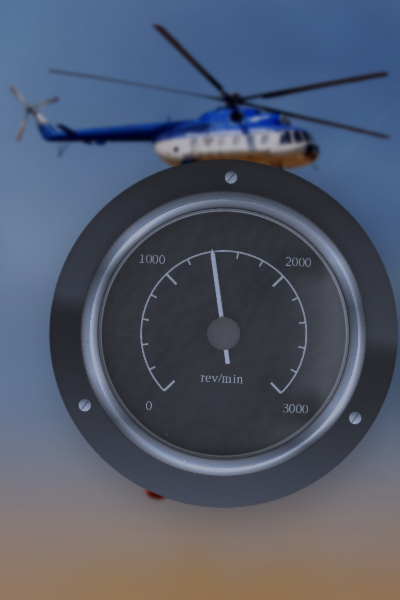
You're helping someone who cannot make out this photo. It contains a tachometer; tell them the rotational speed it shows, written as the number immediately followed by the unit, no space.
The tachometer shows 1400rpm
